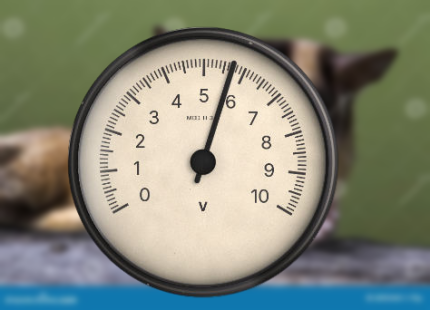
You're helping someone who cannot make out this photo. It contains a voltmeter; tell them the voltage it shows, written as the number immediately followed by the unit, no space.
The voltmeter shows 5.7V
